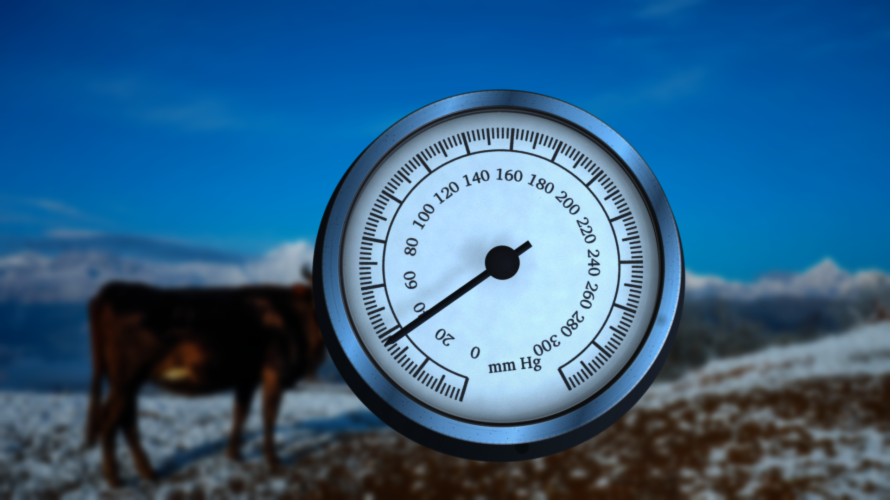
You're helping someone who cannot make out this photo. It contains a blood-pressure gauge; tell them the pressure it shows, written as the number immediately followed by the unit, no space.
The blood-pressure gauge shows 36mmHg
